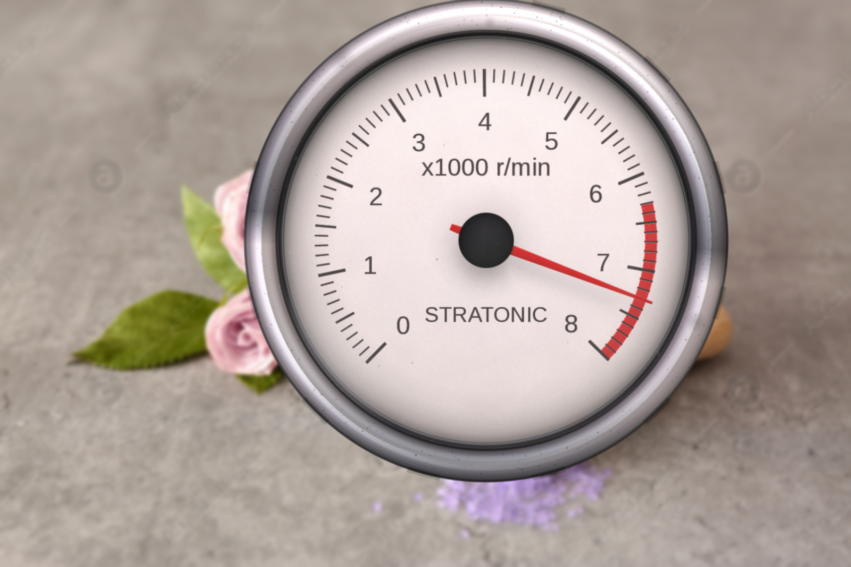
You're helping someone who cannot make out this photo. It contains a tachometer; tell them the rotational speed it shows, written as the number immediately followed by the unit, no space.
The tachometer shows 7300rpm
